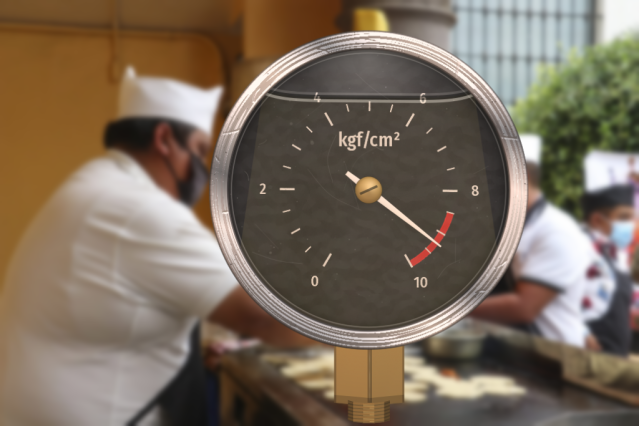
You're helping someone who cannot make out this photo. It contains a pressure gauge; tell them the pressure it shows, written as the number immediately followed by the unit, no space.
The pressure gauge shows 9.25kg/cm²
